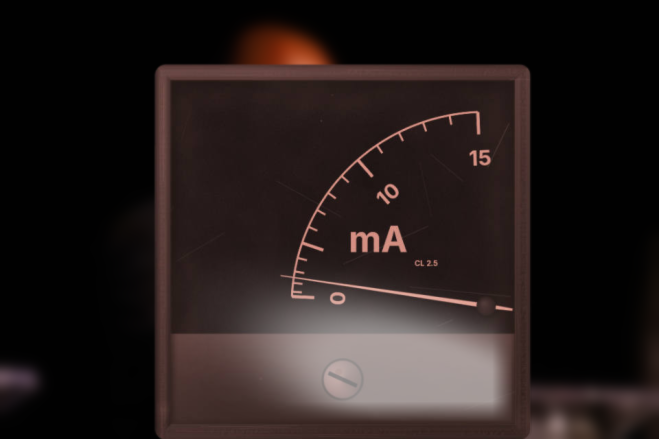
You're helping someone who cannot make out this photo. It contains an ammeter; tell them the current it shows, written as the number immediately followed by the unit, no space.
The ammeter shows 2.5mA
